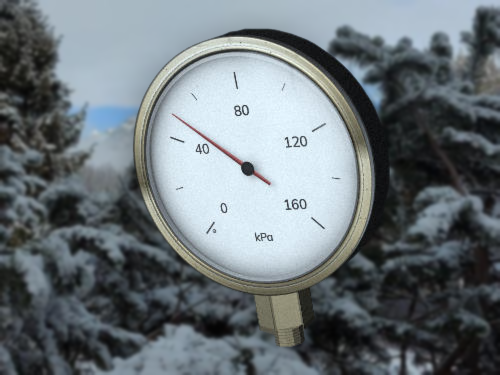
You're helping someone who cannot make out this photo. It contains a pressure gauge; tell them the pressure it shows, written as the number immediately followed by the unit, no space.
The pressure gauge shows 50kPa
